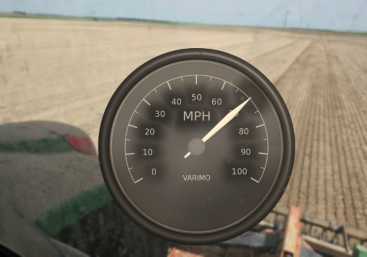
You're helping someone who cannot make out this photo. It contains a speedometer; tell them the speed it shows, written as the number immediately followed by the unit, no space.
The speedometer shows 70mph
